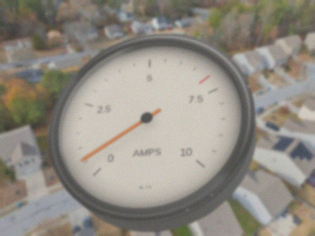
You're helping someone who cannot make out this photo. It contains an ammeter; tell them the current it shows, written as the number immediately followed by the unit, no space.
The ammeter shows 0.5A
